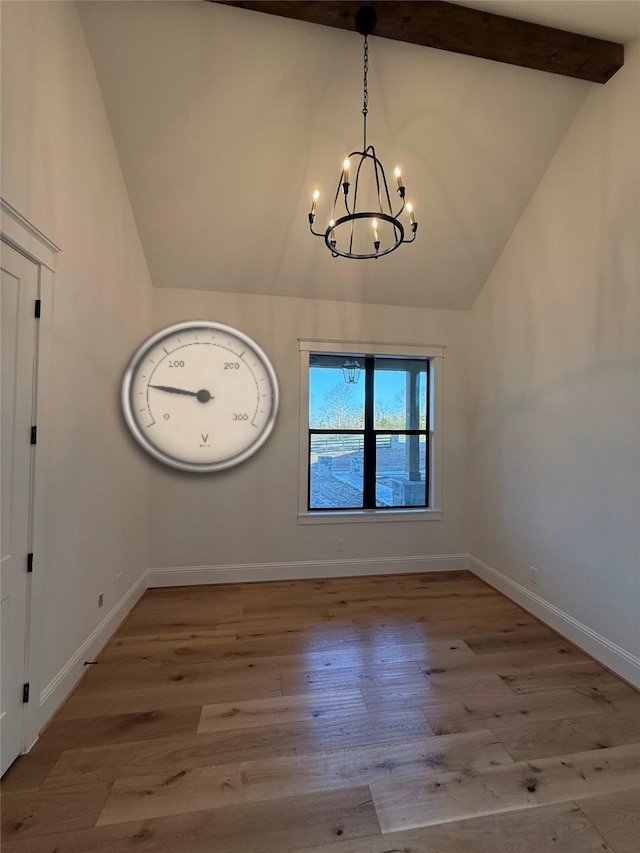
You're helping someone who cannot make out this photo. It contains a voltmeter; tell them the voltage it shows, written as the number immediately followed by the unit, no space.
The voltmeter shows 50V
